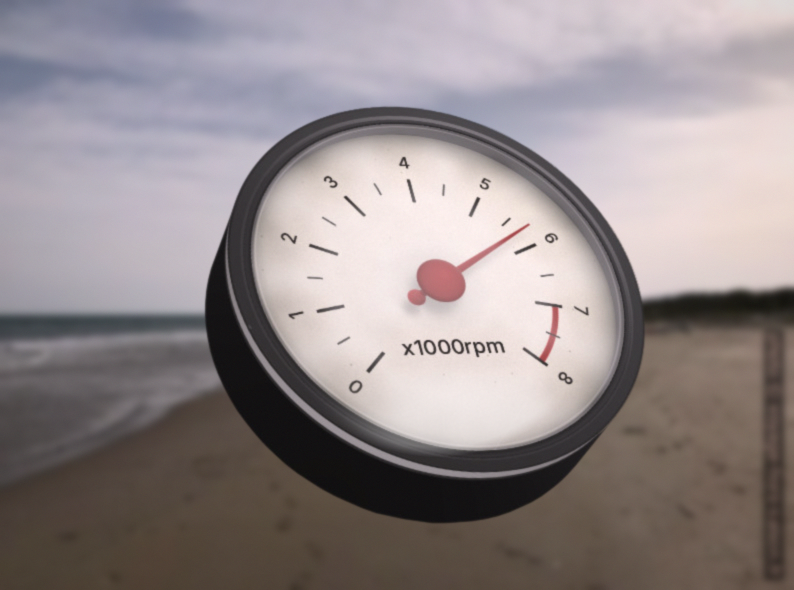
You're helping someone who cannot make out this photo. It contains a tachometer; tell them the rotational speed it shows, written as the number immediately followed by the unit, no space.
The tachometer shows 5750rpm
